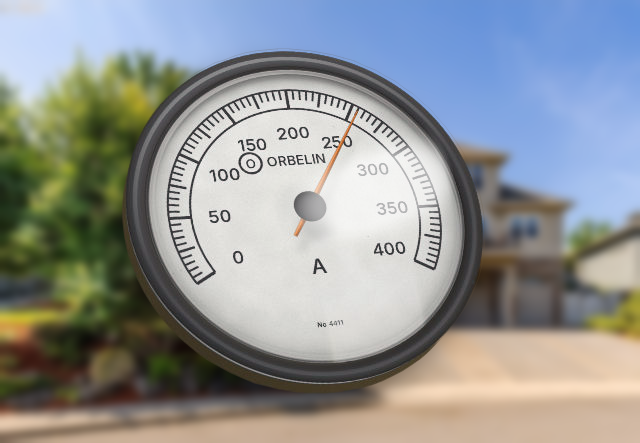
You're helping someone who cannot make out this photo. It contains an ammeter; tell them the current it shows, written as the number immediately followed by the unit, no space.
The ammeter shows 255A
